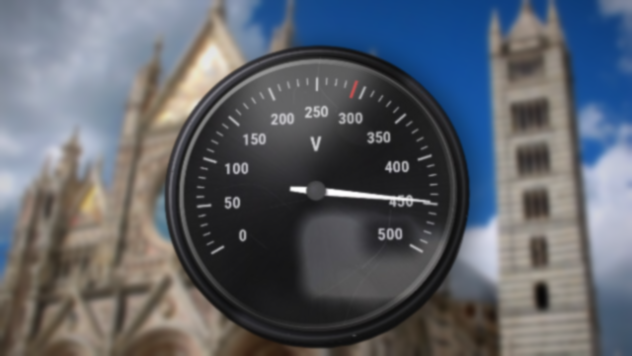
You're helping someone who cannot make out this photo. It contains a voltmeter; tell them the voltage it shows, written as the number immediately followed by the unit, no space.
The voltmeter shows 450V
